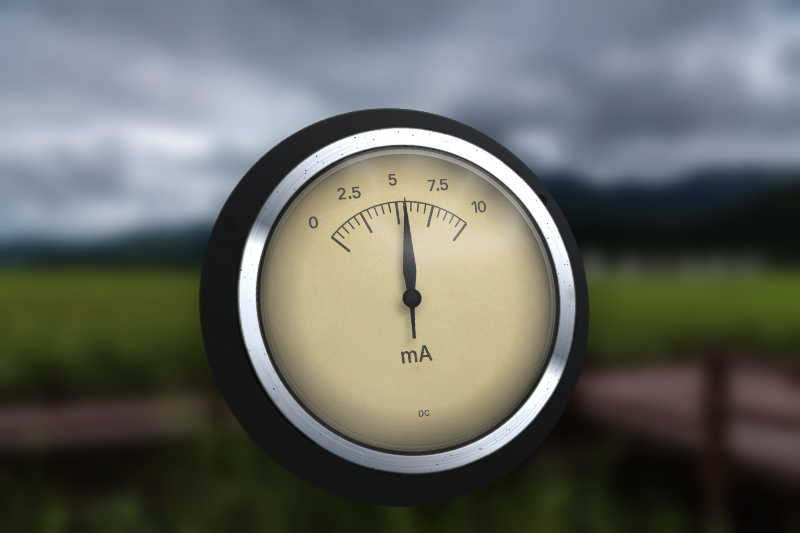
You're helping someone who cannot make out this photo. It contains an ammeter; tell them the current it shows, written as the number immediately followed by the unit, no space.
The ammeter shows 5.5mA
